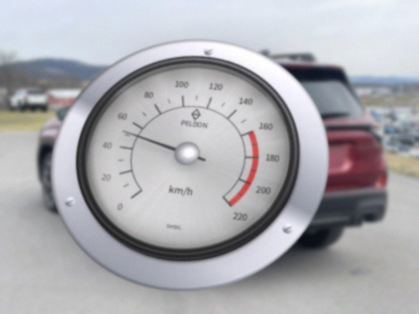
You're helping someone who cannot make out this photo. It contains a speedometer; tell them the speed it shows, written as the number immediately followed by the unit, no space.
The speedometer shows 50km/h
